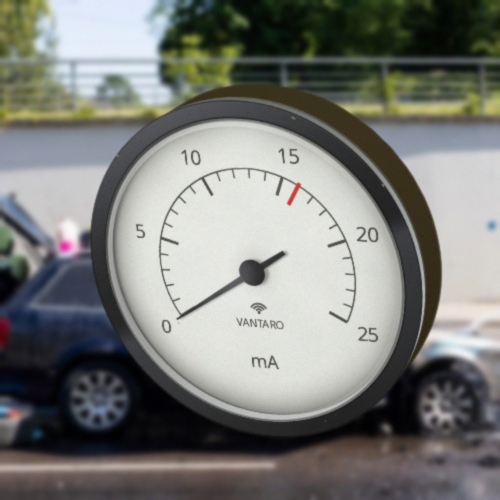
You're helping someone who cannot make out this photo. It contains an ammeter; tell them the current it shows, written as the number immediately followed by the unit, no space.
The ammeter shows 0mA
